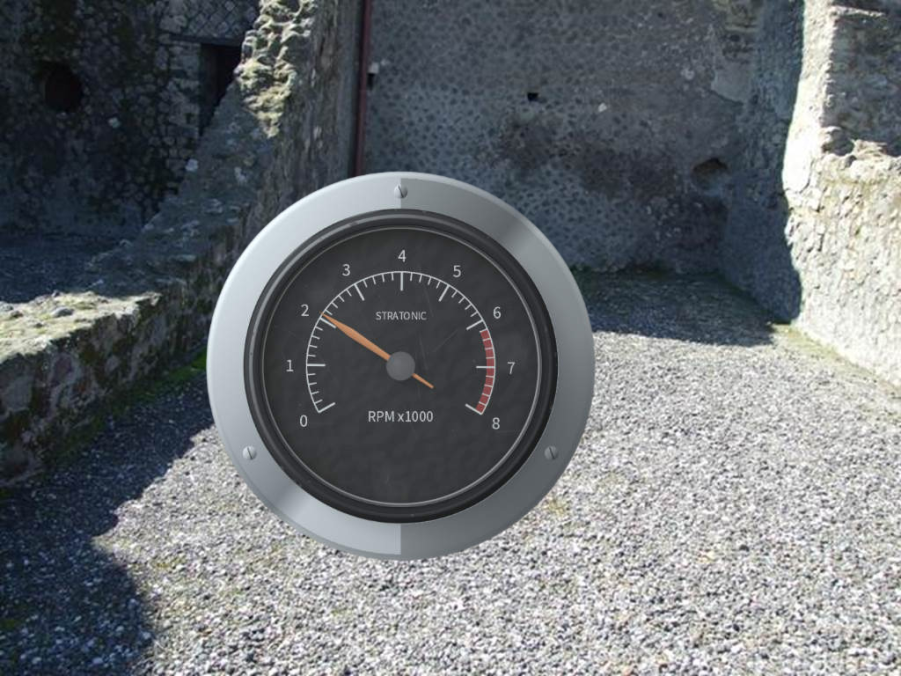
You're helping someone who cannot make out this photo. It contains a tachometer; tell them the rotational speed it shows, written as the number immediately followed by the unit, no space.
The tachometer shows 2100rpm
